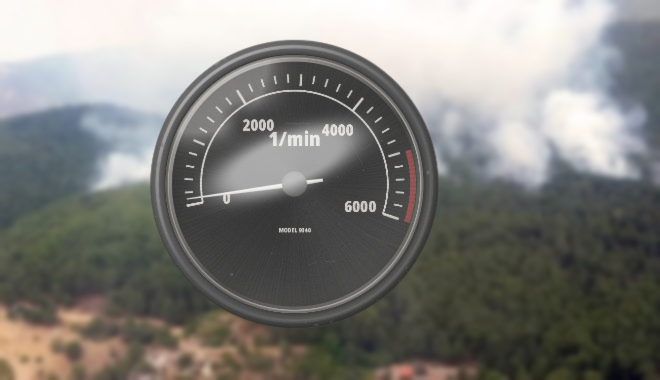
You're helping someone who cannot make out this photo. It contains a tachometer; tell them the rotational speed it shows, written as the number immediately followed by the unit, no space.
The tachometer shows 100rpm
